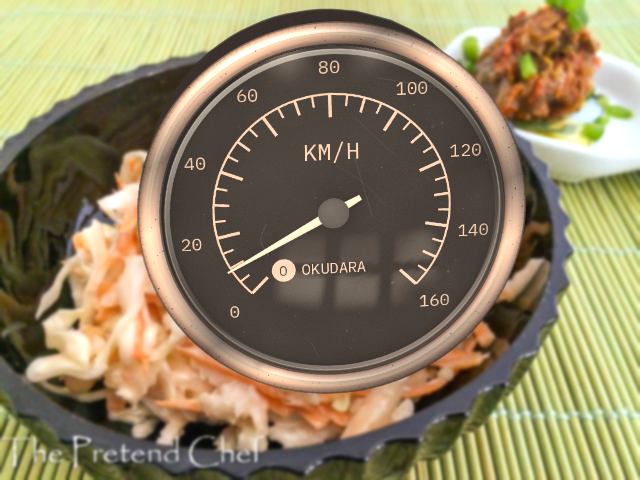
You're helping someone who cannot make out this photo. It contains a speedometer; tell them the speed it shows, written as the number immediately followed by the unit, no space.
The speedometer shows 10km/h
